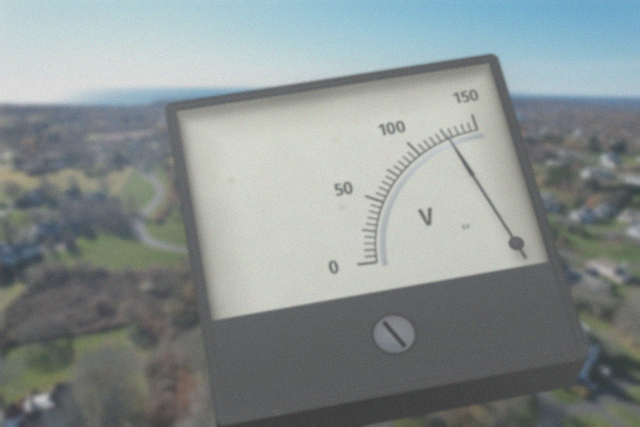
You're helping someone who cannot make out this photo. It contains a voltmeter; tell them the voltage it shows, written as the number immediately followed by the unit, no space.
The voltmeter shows 125V
